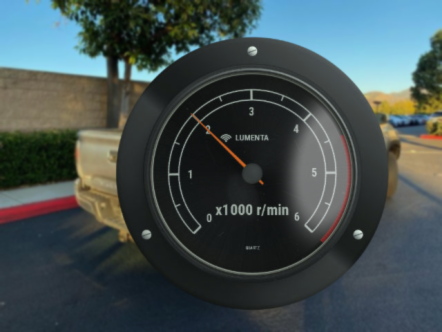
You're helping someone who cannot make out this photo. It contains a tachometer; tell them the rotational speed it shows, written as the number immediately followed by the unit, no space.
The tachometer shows 2000rpm
